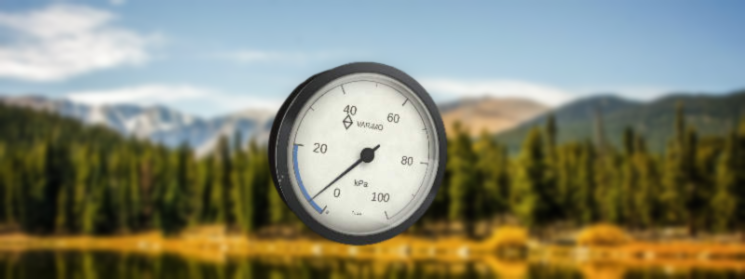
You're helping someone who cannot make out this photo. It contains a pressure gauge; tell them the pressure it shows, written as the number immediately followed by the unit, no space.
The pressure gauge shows 5kPa
